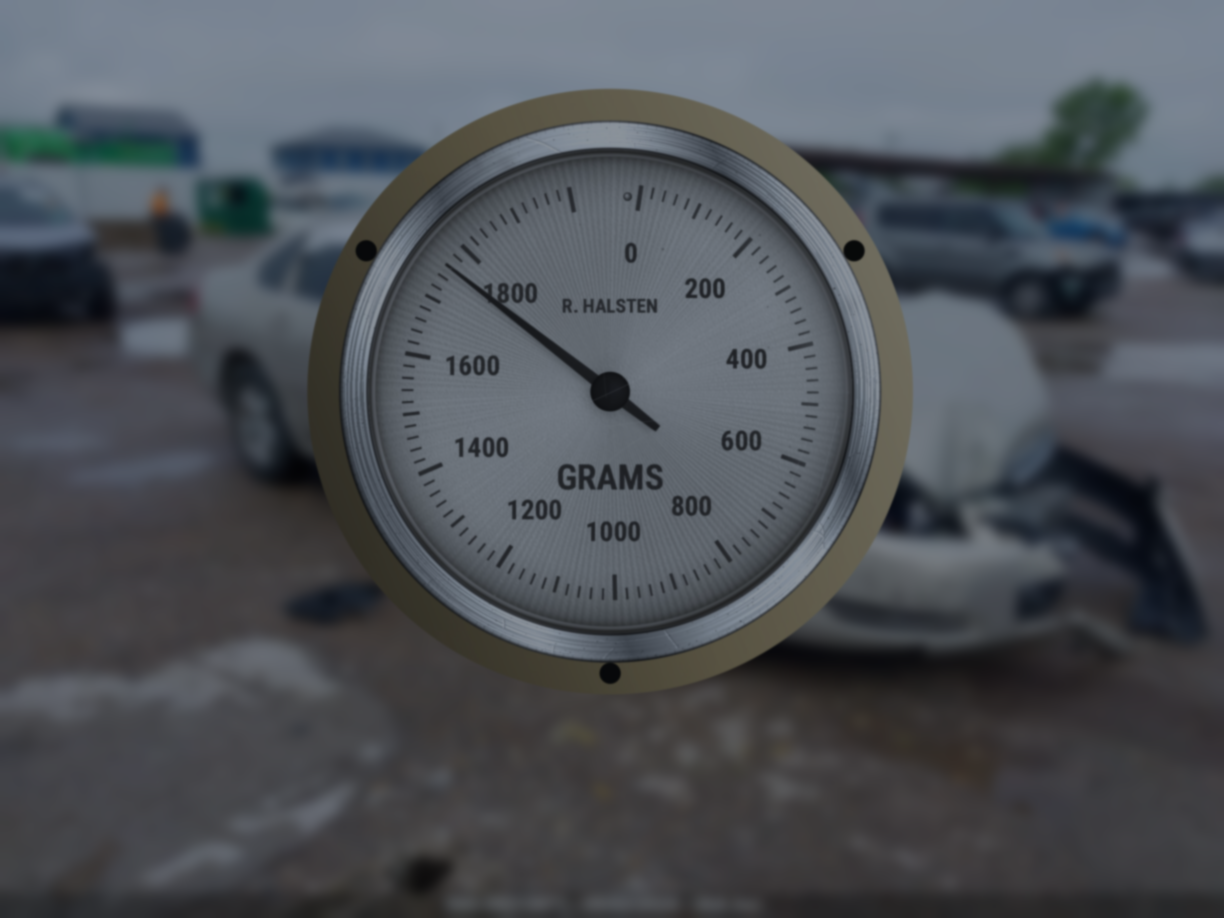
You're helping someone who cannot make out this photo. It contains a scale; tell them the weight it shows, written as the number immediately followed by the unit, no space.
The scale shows 1760g
